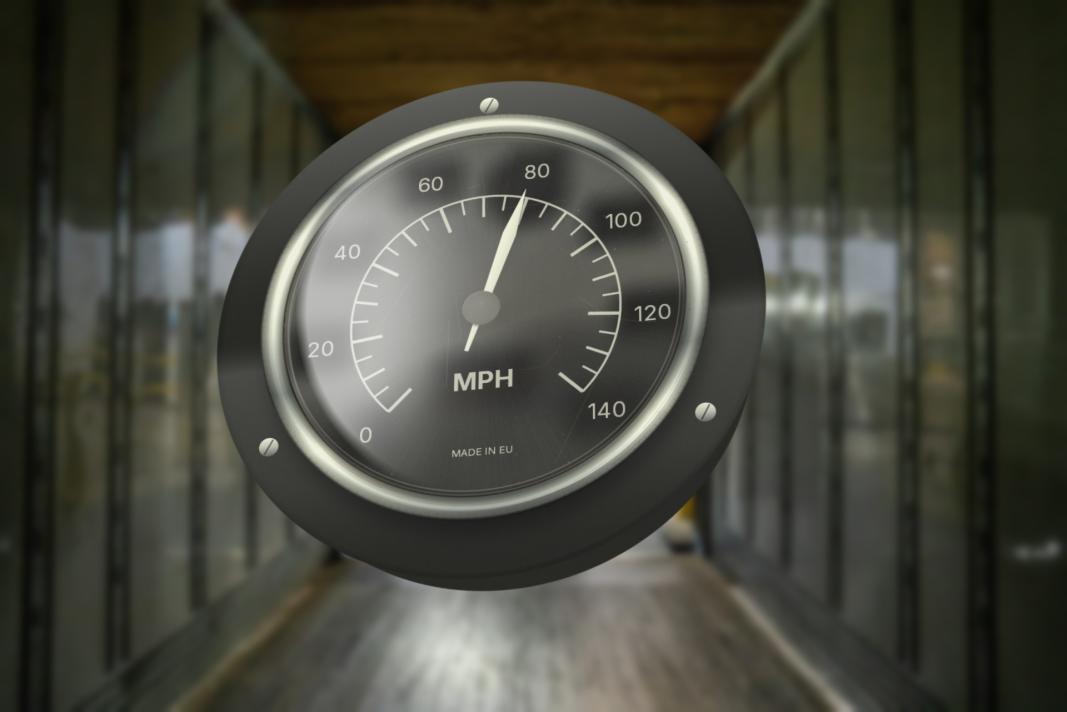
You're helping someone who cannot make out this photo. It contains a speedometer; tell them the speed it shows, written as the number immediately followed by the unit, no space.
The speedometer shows 80mph
